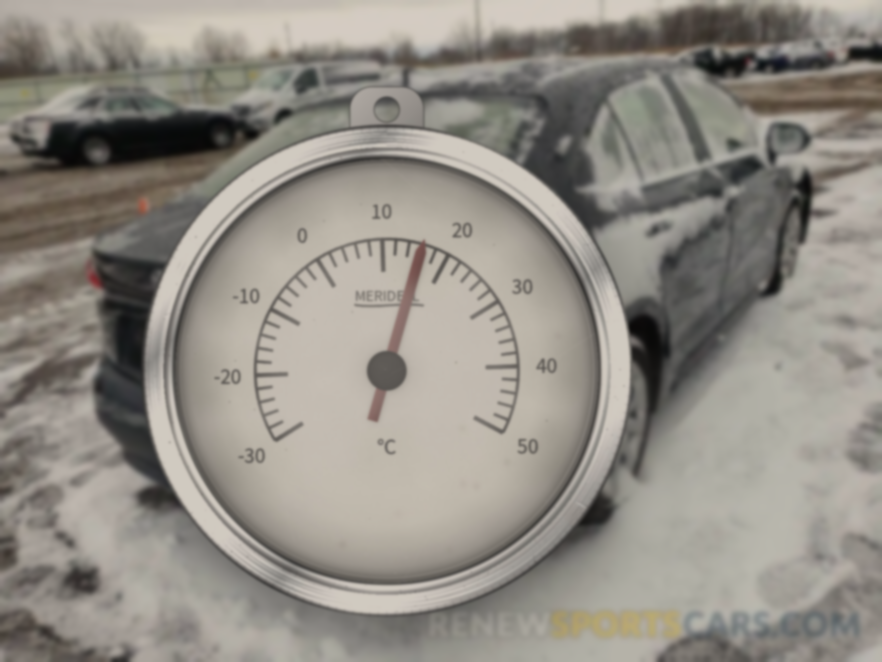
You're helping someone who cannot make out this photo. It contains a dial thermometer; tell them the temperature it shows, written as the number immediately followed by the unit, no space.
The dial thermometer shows 16°C
